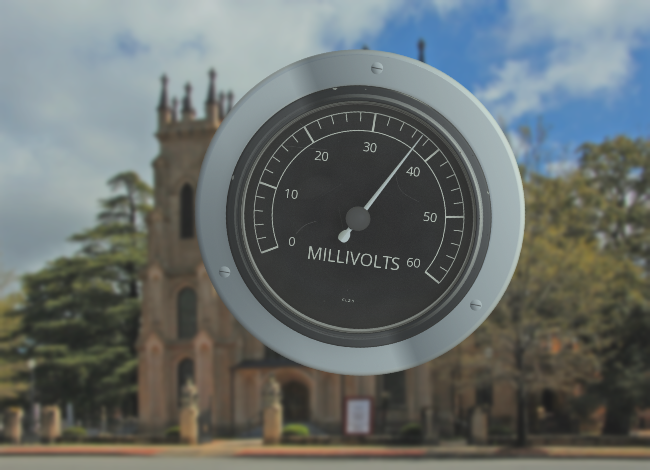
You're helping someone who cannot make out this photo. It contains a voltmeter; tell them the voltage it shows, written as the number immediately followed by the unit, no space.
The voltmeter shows 37mV
